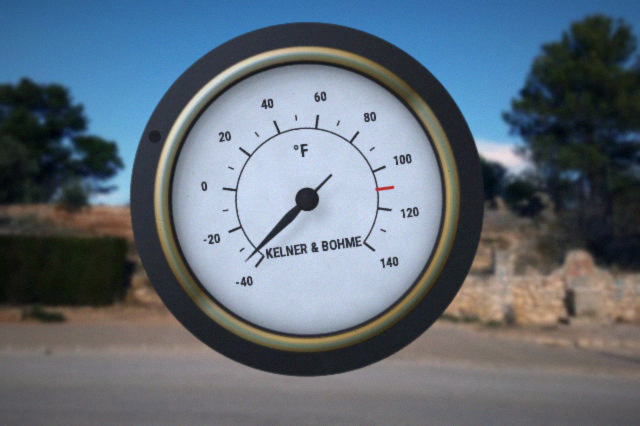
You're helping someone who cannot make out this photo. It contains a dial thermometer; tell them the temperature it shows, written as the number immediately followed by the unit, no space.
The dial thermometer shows -35°F
